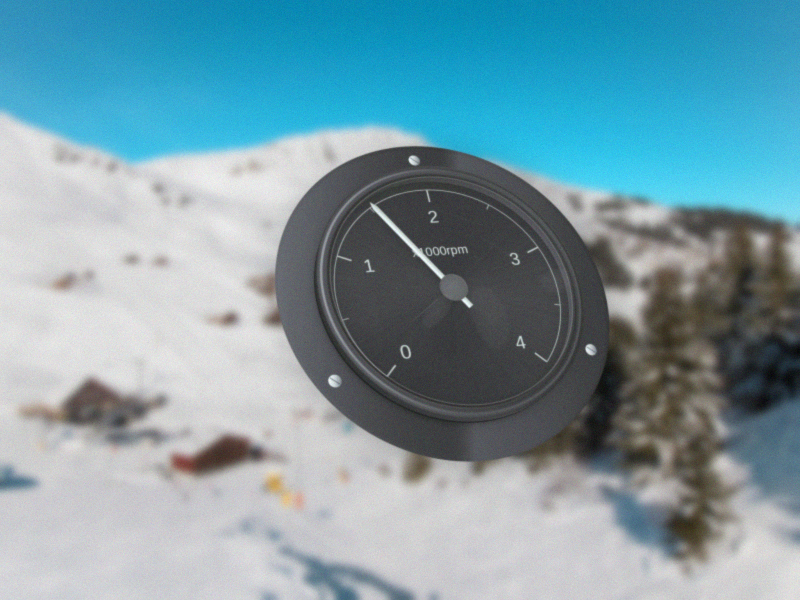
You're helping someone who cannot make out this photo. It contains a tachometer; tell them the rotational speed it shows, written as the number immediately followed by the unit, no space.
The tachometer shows 1500rpm
